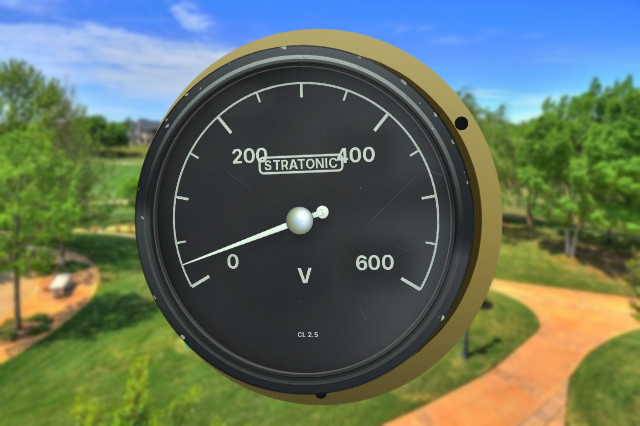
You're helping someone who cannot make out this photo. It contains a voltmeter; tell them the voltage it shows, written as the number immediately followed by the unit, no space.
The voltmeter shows 25V
